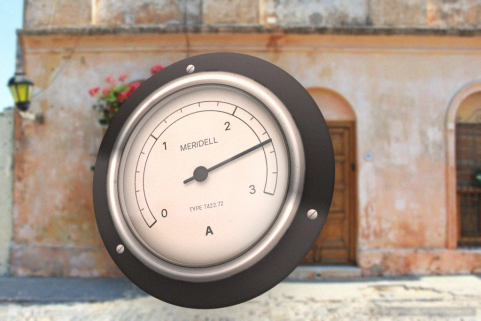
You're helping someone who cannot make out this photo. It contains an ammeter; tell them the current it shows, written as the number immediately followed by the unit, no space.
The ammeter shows 2.5A
